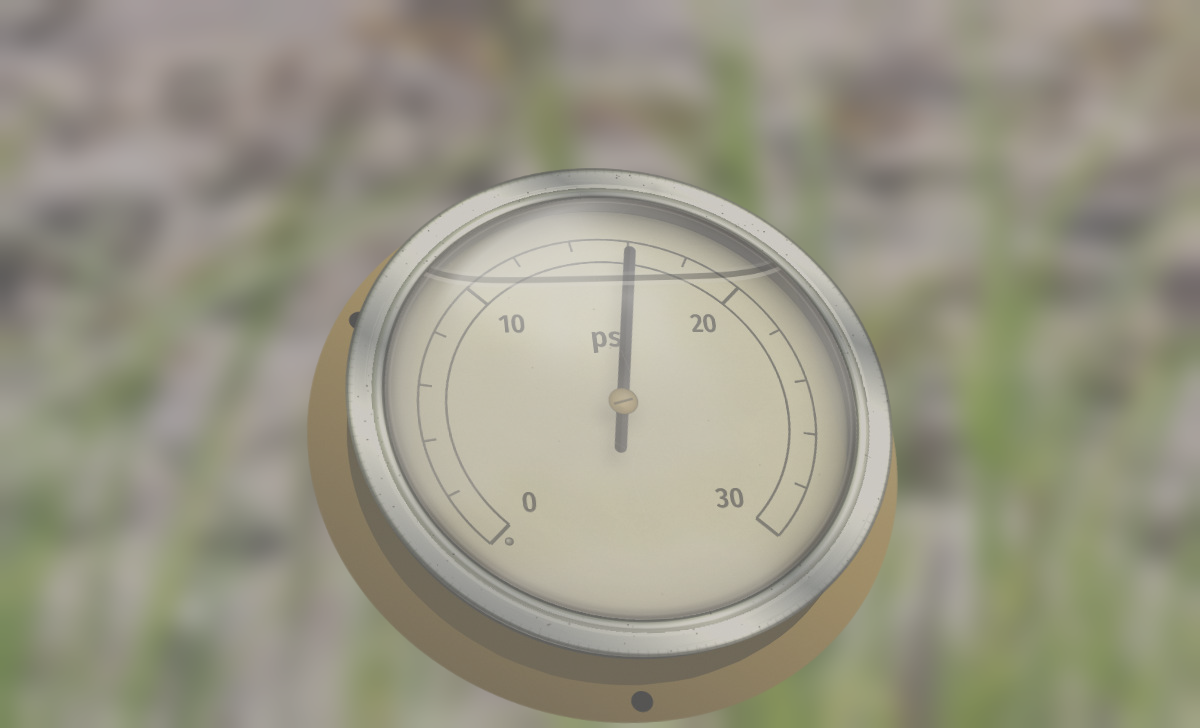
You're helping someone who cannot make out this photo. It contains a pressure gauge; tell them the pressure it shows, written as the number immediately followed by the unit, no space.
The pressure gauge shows 16psi
